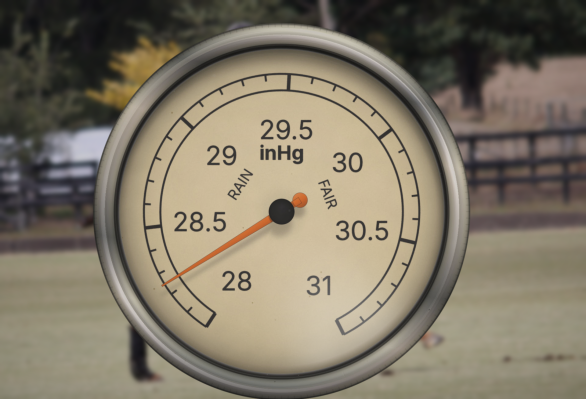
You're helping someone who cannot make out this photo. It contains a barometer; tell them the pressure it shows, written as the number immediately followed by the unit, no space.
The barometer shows 28.25inHg
